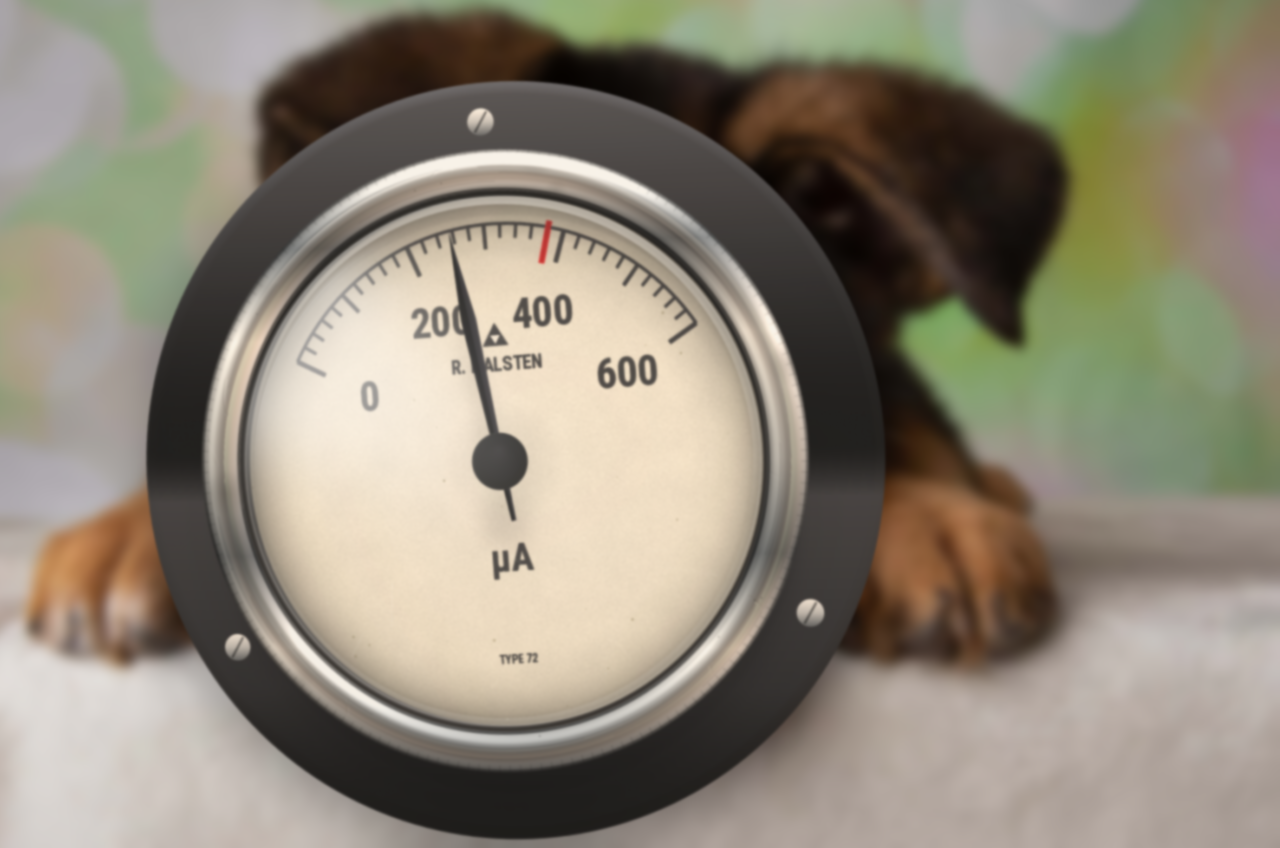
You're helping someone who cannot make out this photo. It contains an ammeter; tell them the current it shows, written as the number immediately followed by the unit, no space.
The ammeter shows 260µA
